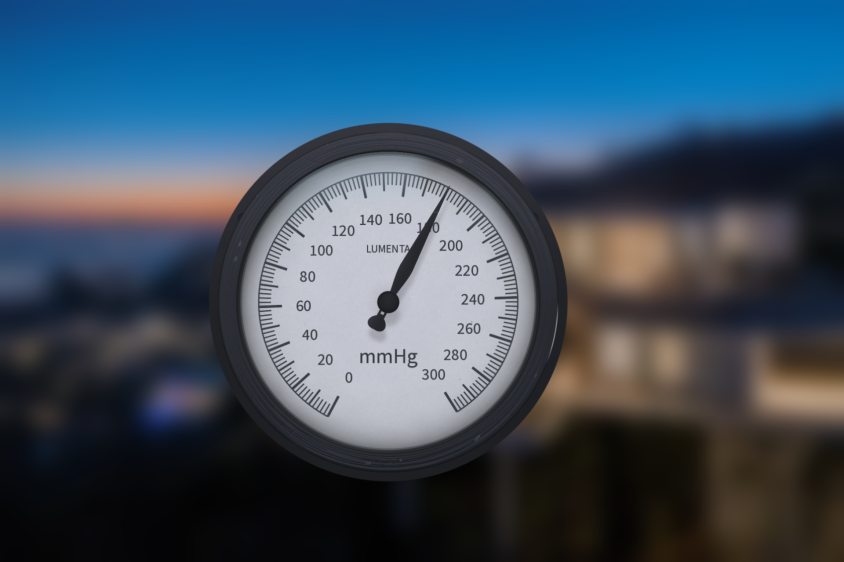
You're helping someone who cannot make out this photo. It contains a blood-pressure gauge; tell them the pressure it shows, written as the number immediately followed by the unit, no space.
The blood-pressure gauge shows 180mmHg
